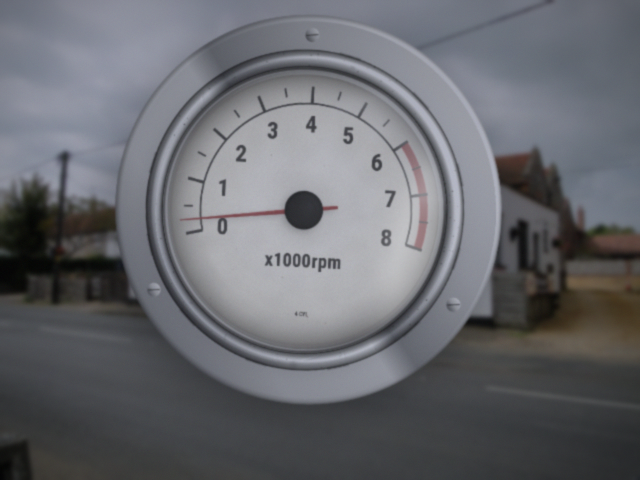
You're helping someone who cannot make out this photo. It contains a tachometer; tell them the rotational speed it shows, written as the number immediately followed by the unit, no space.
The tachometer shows 250rpm
